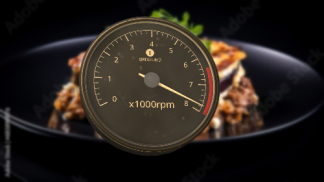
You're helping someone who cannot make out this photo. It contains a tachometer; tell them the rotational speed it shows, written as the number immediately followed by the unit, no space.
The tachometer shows 7800rpm
